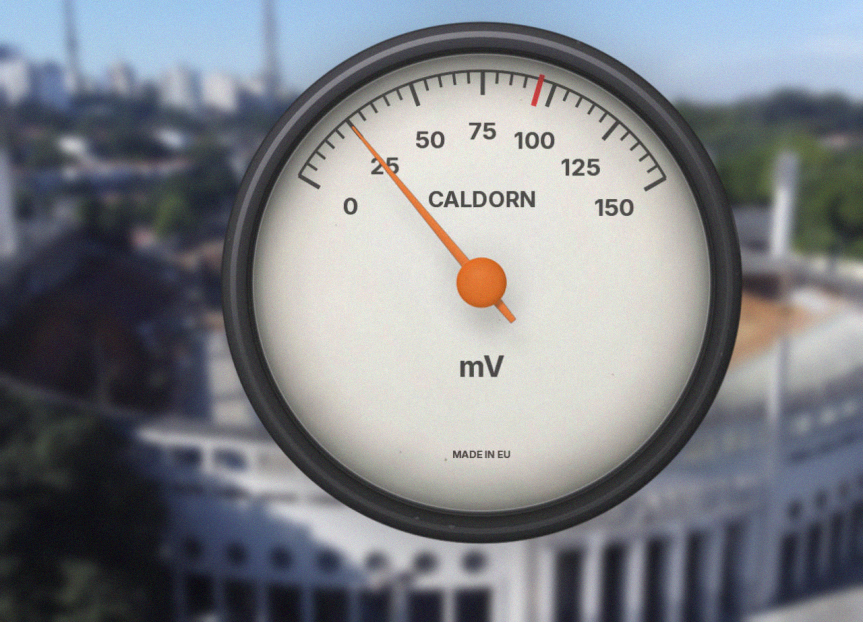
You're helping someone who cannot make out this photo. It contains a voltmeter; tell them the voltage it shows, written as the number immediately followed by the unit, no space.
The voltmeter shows 25mV
